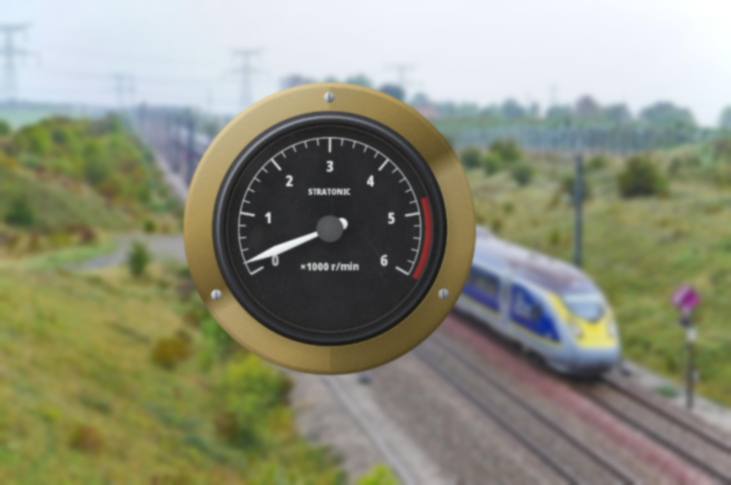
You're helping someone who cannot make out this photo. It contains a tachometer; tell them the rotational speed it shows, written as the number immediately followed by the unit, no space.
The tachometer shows 200rpm
